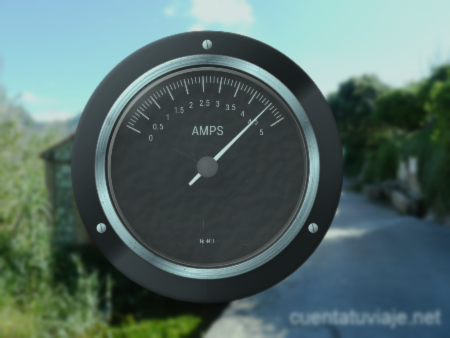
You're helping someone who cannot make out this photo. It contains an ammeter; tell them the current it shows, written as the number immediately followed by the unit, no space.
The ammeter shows 4.5A
